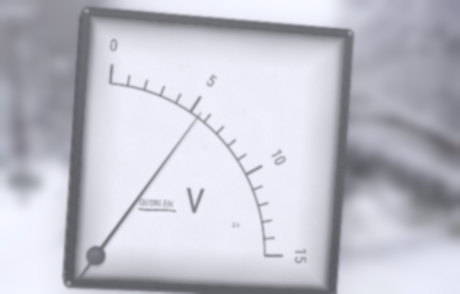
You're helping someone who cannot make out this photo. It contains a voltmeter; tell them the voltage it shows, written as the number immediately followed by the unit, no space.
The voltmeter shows 5.5V
